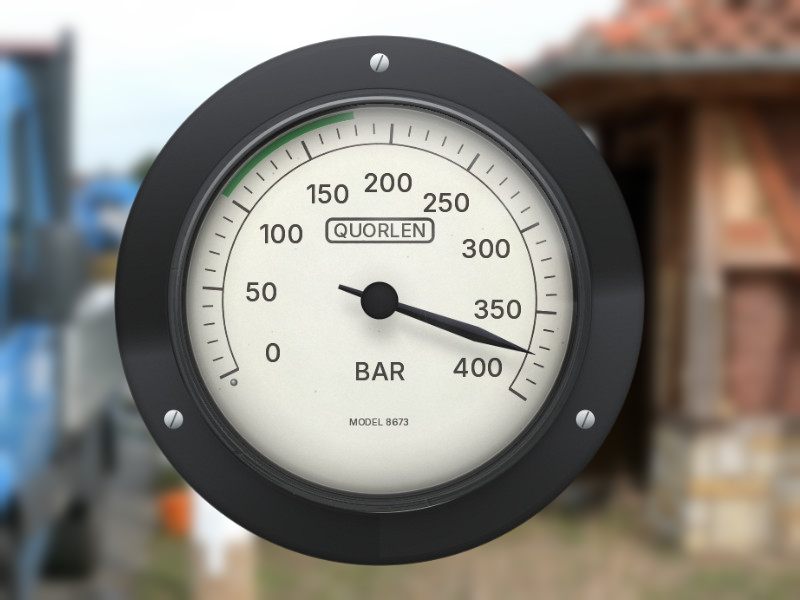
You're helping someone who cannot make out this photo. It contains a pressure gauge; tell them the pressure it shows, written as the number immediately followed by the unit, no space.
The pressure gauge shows 375bar
